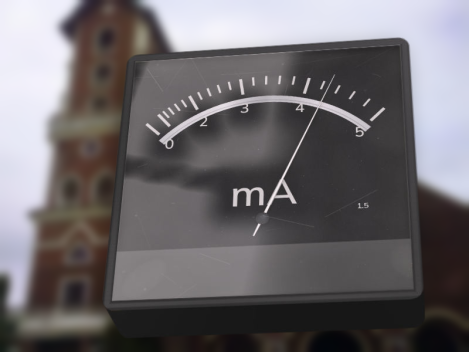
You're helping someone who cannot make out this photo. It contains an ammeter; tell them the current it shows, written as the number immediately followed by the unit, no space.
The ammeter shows 4.3mA
